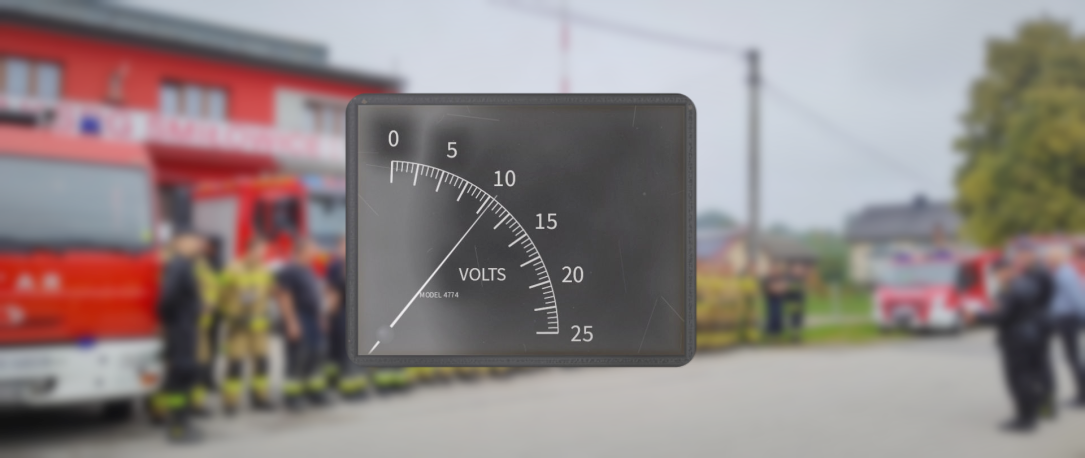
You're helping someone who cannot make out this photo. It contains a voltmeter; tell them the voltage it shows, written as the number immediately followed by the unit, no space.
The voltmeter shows 10.5V
